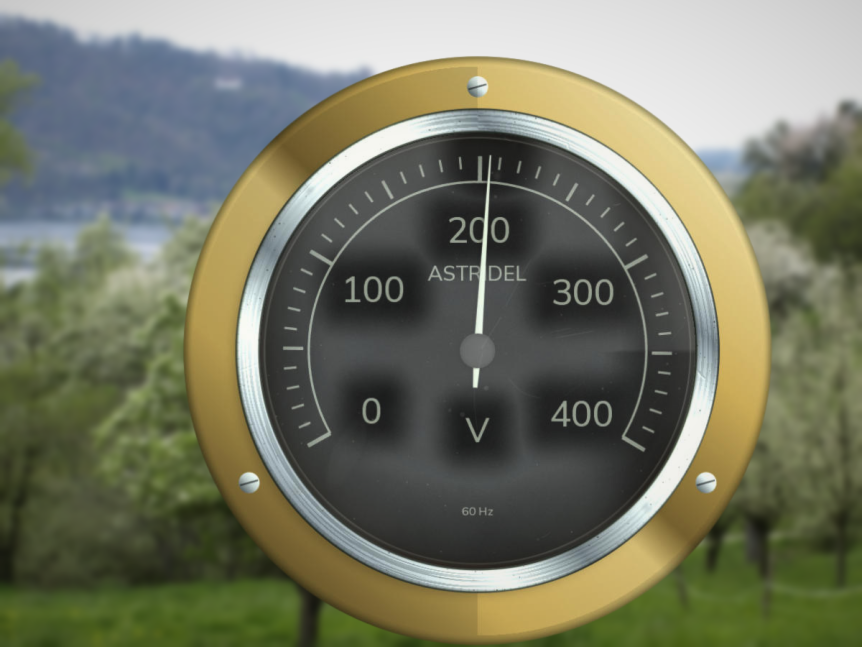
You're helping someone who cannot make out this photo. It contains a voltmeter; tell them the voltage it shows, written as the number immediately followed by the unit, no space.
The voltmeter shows 205V
